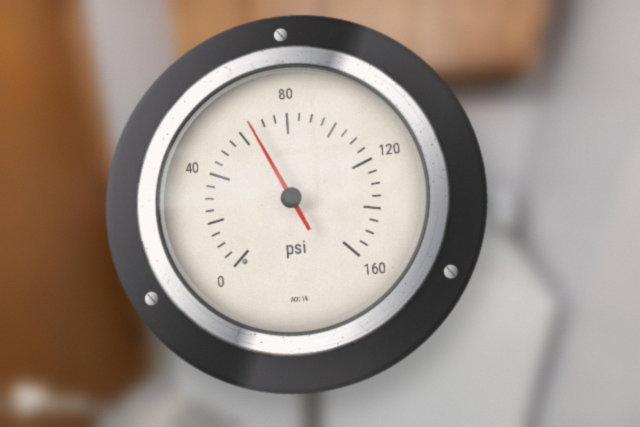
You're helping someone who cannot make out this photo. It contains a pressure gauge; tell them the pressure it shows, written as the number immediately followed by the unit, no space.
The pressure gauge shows 65psi
